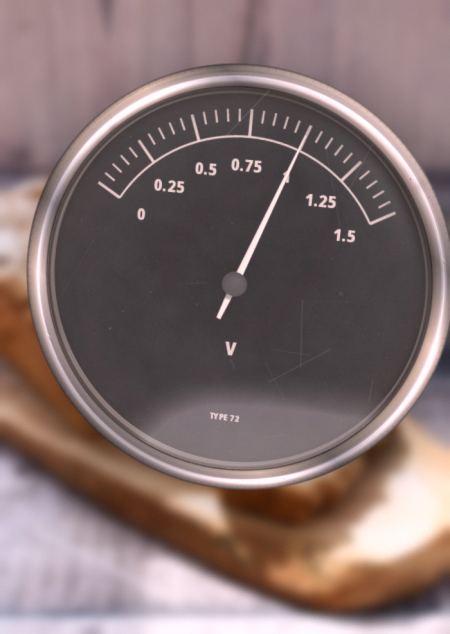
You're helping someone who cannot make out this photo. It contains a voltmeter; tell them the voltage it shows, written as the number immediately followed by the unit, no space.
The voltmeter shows 1V
